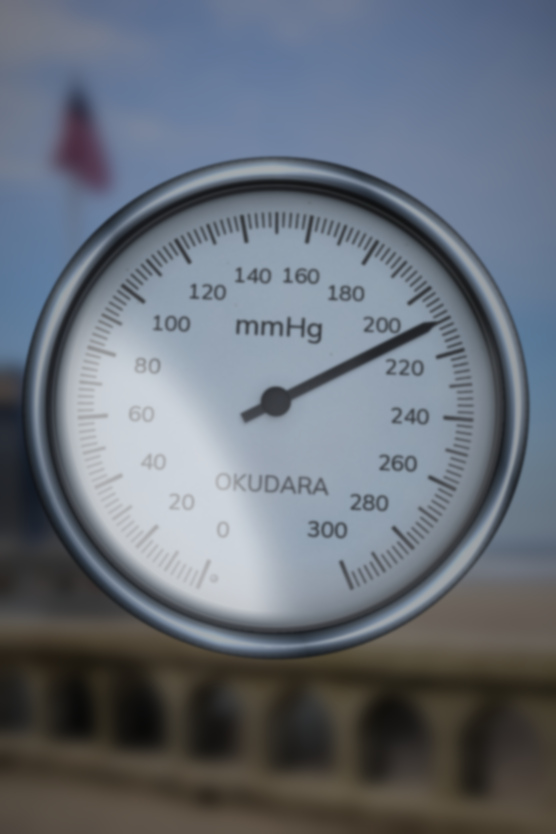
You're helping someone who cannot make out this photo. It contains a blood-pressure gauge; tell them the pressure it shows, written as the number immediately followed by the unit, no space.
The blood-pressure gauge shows 210mmHg
